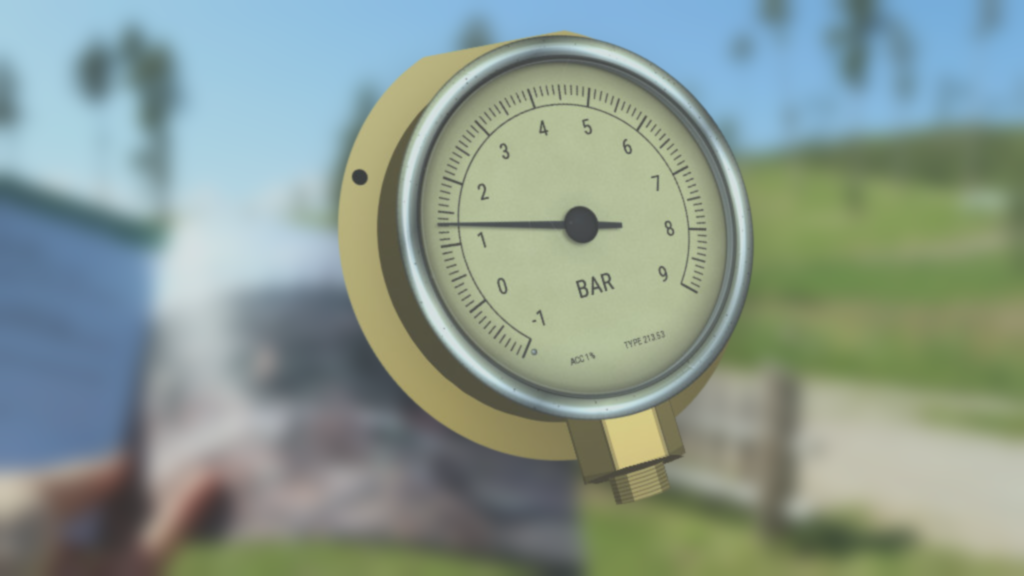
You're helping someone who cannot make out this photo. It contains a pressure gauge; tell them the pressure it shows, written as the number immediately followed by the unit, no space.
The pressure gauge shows 1.3bar
